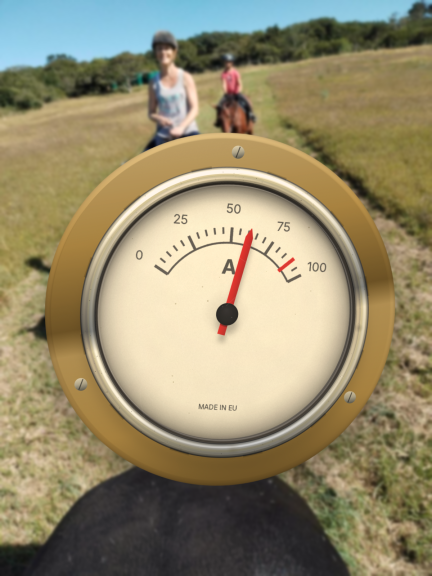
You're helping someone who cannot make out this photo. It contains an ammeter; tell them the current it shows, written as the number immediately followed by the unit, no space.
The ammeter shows 60A
